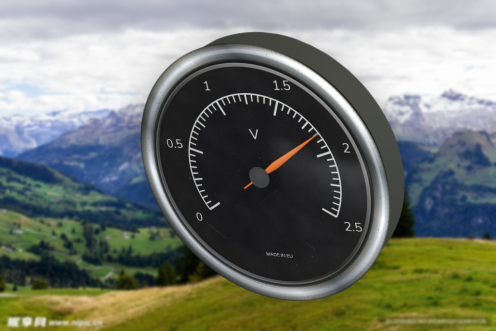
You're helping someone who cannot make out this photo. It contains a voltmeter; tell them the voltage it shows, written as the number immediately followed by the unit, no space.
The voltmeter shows 1.85V
